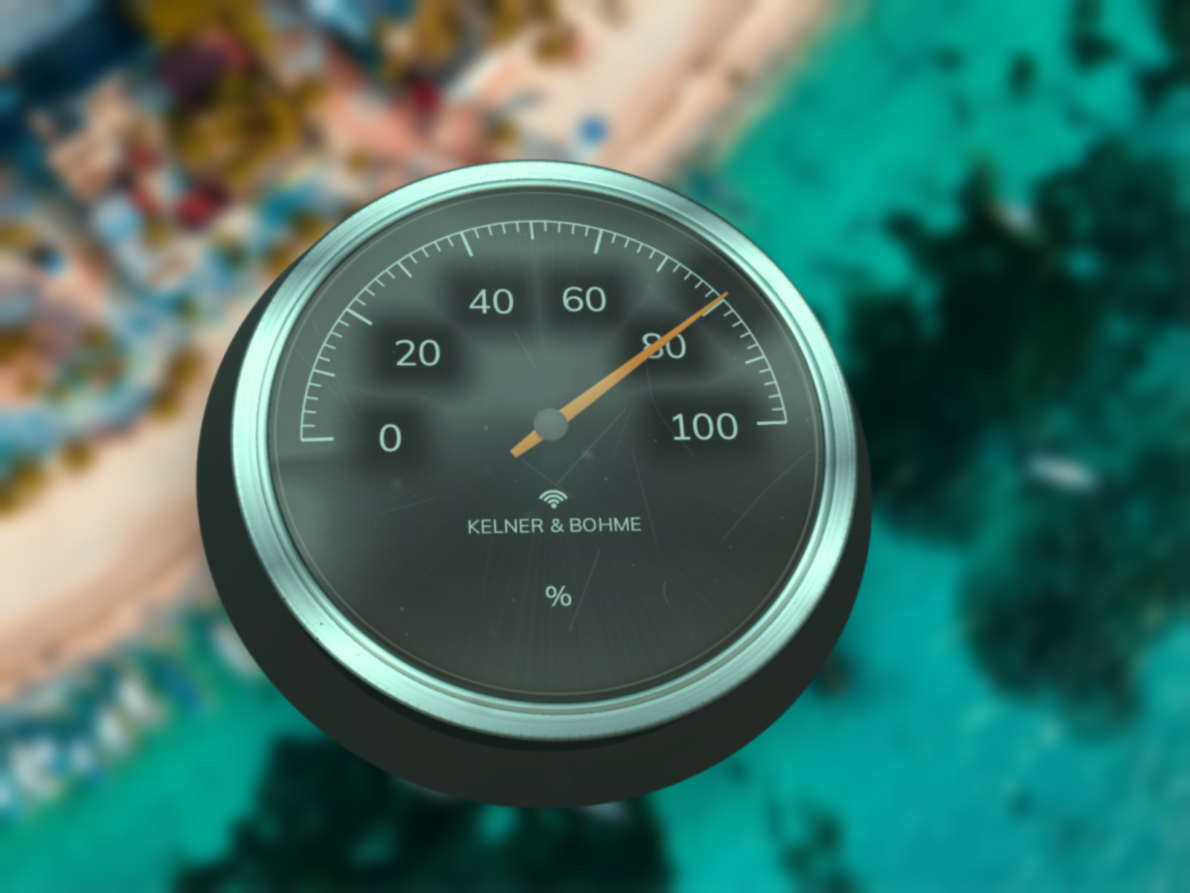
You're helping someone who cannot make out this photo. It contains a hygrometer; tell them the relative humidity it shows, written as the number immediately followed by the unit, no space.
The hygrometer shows 80%
